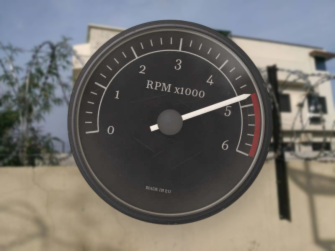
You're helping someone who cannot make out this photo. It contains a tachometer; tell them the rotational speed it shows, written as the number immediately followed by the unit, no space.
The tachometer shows 4800rpm
